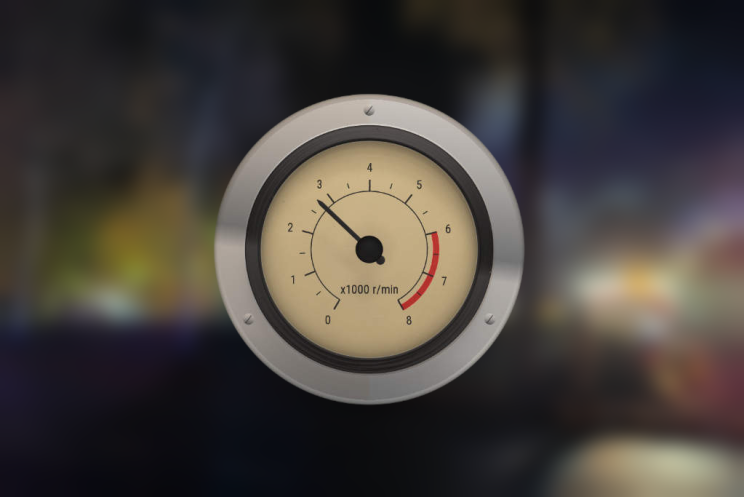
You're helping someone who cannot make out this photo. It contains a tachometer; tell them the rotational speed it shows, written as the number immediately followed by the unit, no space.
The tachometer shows 2750rpm
